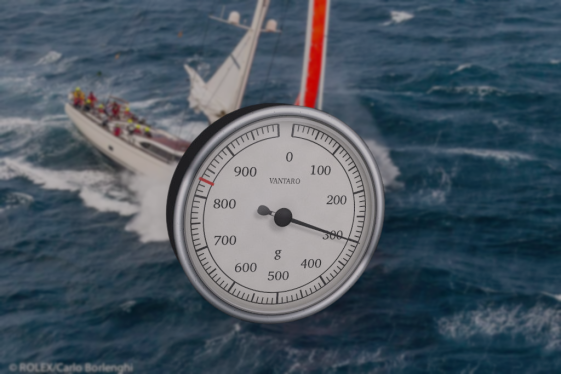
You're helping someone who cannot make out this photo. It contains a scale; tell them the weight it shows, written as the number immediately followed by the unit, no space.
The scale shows 300g
